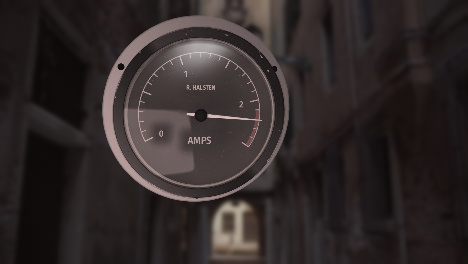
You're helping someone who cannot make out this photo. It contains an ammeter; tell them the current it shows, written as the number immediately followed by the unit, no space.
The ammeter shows 2.2A
